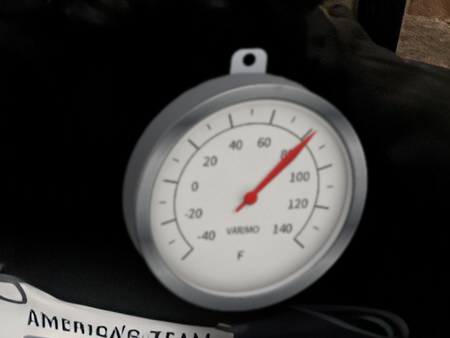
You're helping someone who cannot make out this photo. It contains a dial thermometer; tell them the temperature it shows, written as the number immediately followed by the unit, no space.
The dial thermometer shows 80°F
